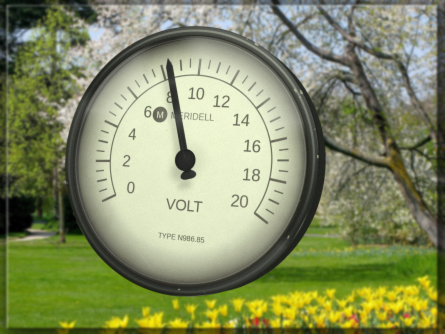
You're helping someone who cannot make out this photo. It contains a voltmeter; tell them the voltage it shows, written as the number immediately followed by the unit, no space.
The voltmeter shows 8.5V
